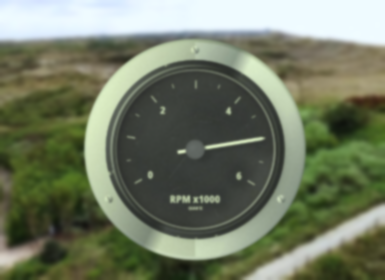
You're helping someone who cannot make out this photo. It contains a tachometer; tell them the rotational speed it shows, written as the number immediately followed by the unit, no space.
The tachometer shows 5000rpm
